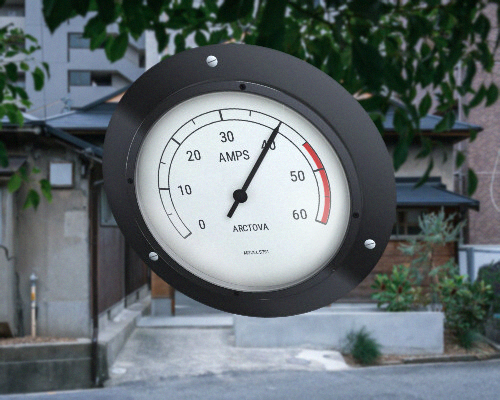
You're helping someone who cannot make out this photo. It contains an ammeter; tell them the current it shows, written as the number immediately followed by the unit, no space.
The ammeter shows 40A
